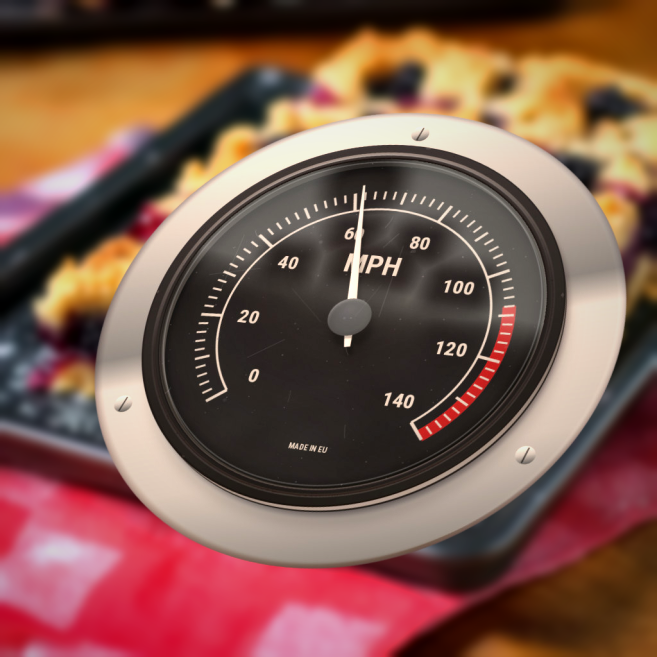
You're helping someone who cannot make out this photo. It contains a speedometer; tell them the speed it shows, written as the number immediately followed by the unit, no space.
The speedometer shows 62mph
